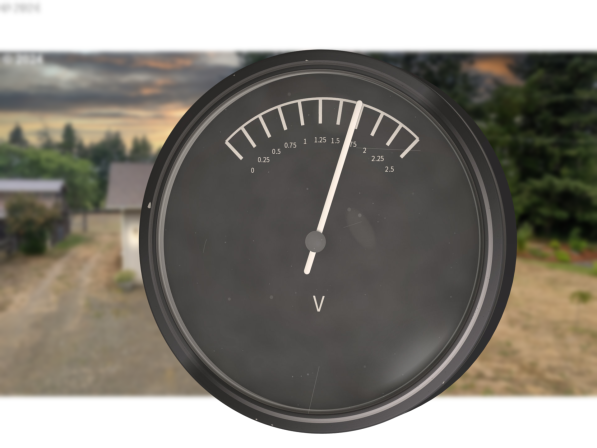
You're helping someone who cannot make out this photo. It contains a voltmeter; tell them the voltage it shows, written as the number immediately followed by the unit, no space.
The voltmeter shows 1.75V
